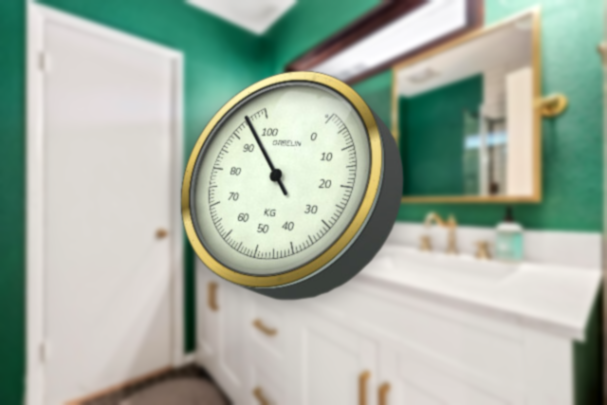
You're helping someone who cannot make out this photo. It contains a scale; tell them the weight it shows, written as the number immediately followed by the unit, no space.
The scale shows 95kg
